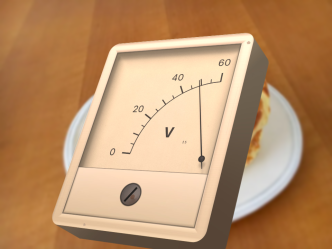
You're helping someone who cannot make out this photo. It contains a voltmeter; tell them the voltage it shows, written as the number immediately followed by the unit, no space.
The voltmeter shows 50V
